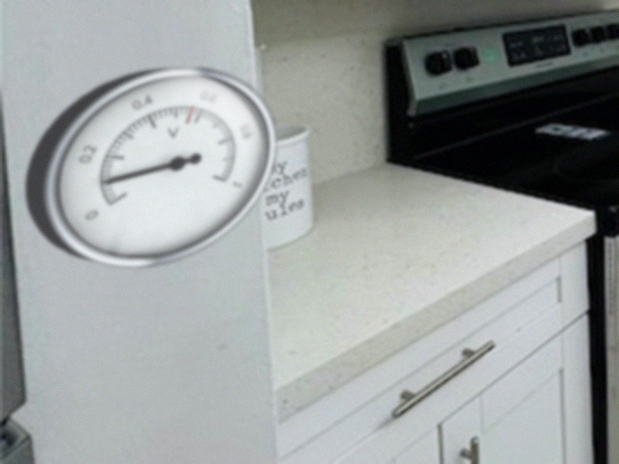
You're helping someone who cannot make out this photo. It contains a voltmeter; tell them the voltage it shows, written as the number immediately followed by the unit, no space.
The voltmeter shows 0.1V
